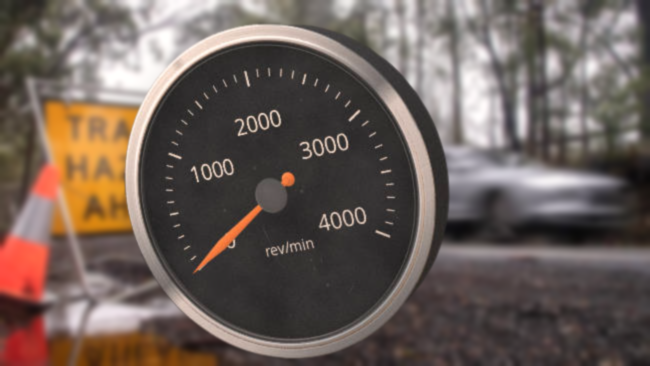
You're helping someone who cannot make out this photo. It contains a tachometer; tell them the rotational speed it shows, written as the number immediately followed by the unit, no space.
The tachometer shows 0rpm
